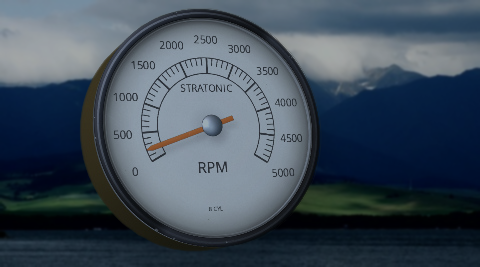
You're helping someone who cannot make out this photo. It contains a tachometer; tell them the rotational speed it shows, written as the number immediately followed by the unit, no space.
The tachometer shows 200rpm
